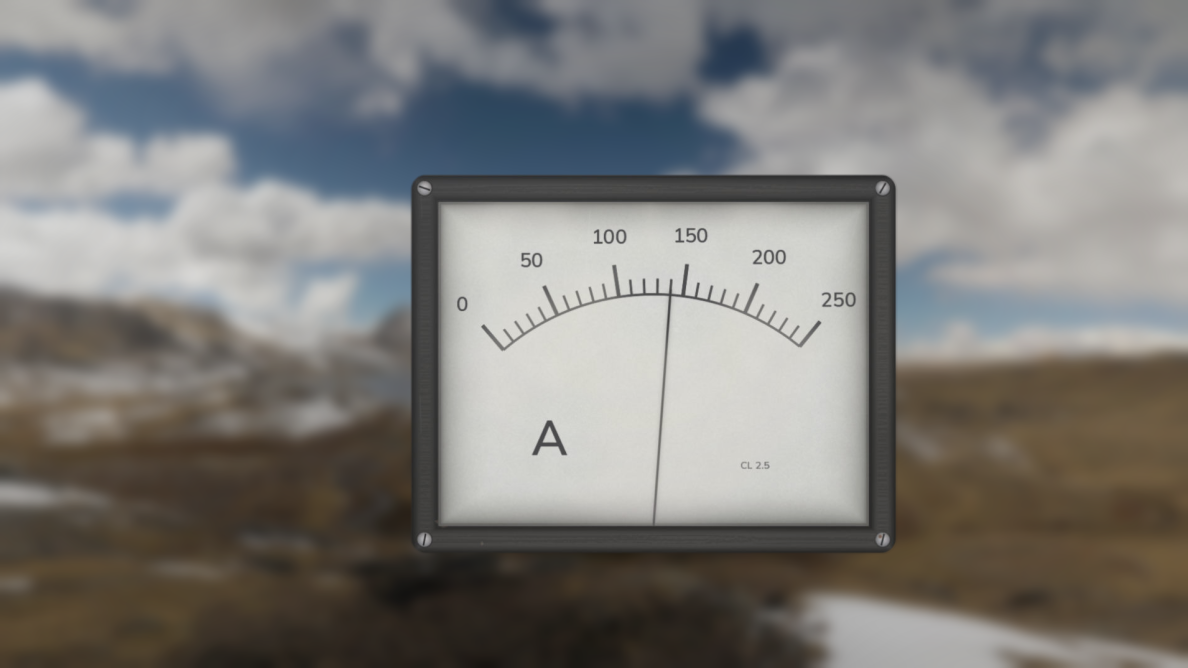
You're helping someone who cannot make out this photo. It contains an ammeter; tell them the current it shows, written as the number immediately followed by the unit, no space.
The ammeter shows 140A
